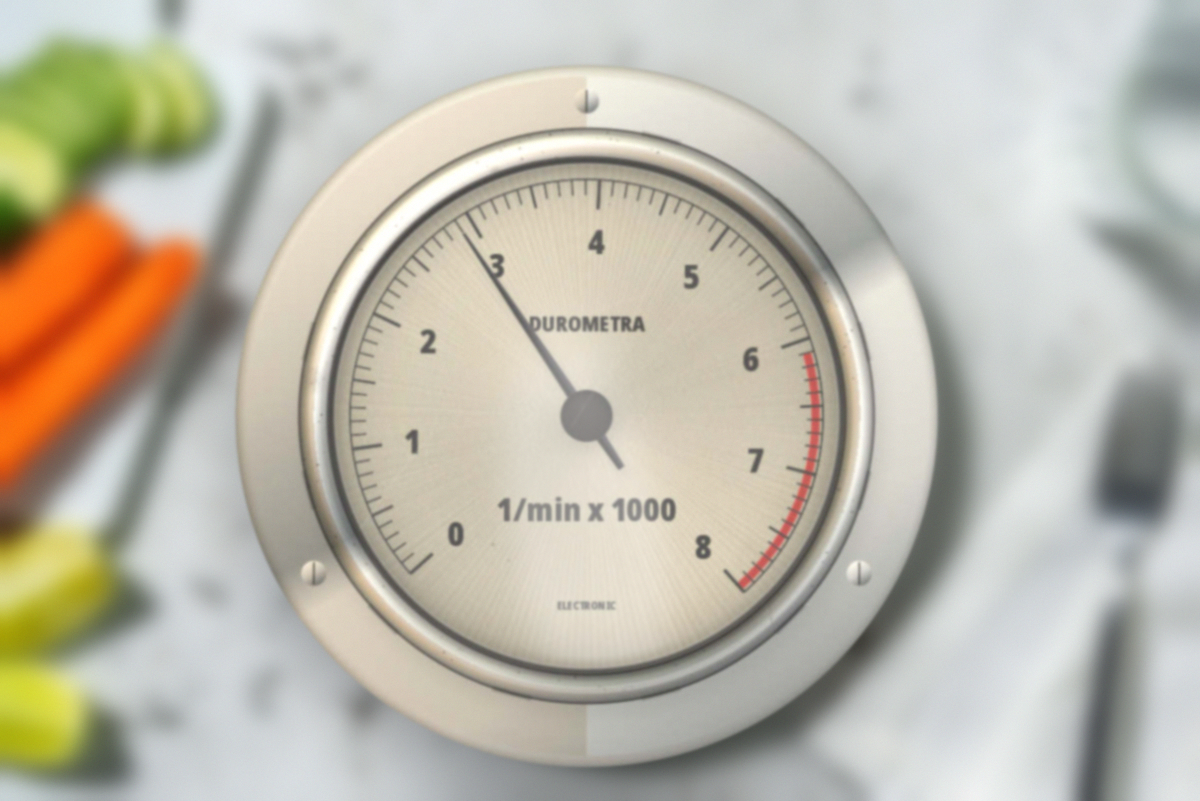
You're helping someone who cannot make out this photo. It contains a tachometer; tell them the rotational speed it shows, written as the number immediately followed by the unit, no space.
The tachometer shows 2900rpm
